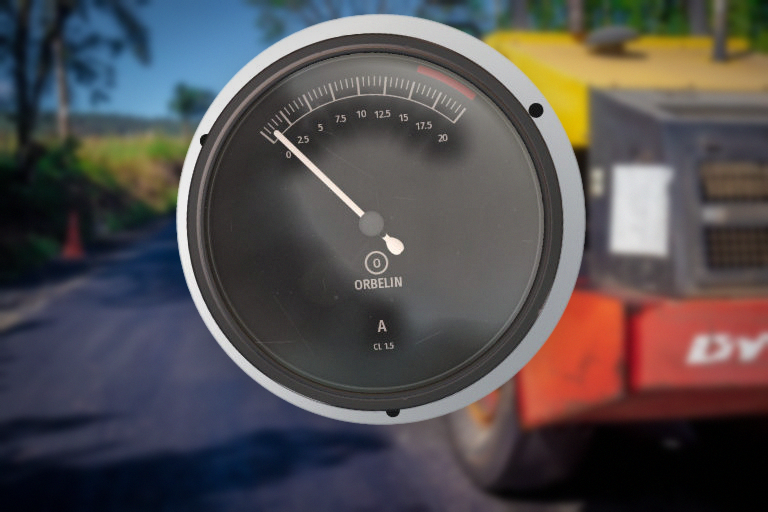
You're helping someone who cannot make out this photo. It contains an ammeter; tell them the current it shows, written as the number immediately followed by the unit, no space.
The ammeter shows 1A
